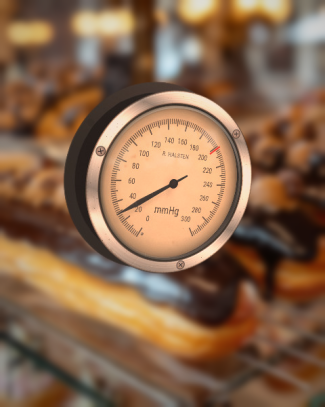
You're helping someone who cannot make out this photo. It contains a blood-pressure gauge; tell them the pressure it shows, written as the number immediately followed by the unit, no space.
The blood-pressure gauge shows 30mmHg
